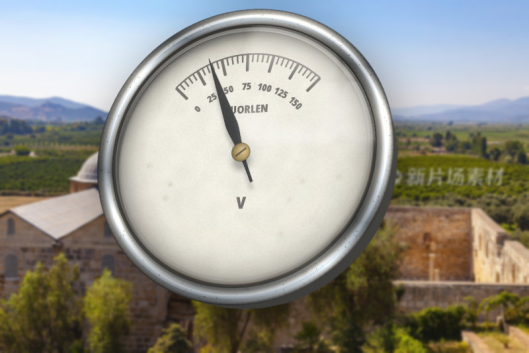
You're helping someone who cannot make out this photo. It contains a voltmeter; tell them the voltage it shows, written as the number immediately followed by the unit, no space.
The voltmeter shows 40V
